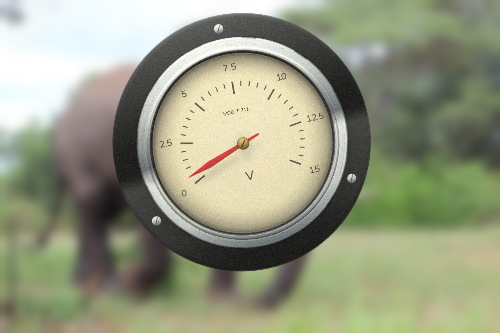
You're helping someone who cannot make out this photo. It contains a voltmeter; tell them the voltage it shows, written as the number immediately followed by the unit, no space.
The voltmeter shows 0.5V
